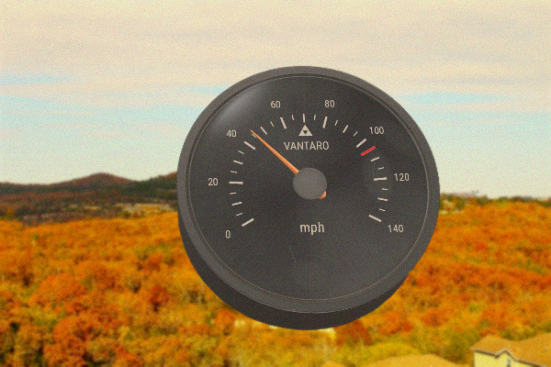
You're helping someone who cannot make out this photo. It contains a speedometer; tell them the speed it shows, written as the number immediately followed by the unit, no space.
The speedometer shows 45mph
